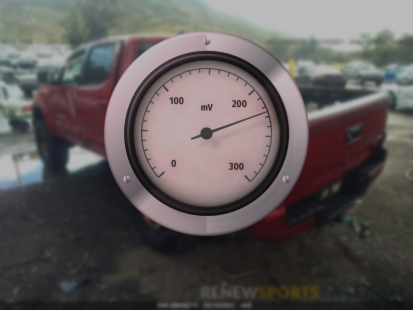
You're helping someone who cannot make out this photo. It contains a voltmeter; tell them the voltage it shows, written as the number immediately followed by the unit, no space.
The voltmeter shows 225mV
